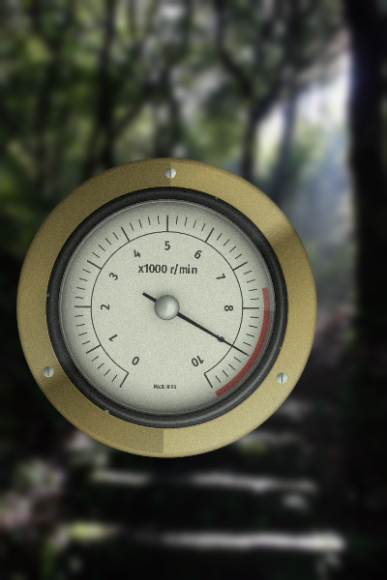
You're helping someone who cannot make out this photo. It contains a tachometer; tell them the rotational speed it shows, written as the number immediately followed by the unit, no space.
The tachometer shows 9000rpm
